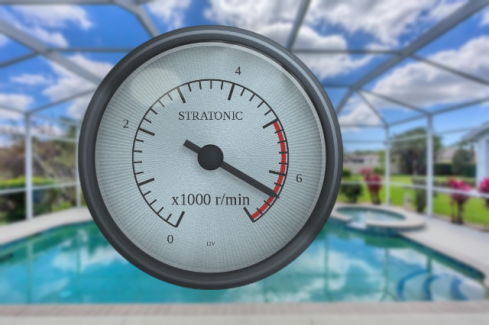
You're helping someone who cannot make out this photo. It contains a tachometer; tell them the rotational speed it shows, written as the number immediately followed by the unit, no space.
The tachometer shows 6400rpm
